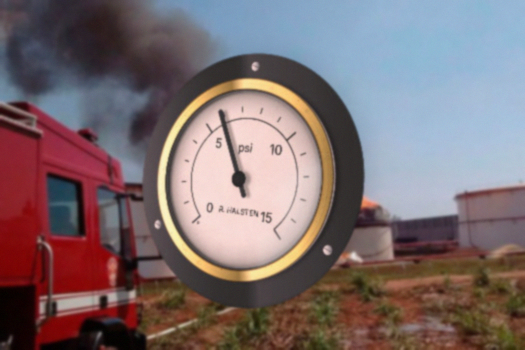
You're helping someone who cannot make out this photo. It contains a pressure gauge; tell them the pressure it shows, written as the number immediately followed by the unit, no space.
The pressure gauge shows 6psi
